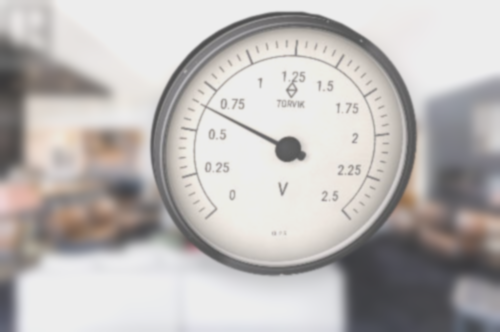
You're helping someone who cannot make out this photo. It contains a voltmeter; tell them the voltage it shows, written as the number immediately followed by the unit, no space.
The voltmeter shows 0.65V
